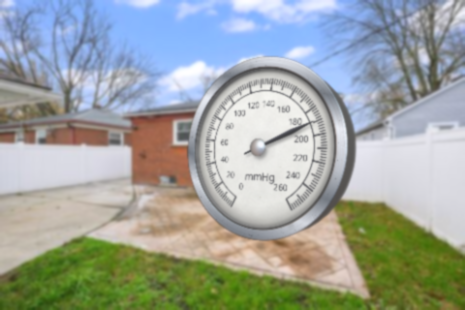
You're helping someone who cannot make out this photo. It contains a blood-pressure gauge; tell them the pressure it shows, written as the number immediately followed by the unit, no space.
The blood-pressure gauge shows 190mmHg
